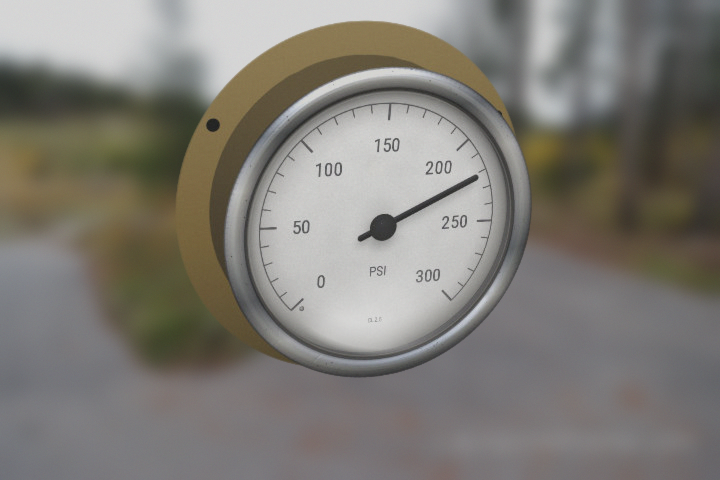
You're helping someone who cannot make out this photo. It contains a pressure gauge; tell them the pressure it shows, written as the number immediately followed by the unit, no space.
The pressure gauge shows 220psi
